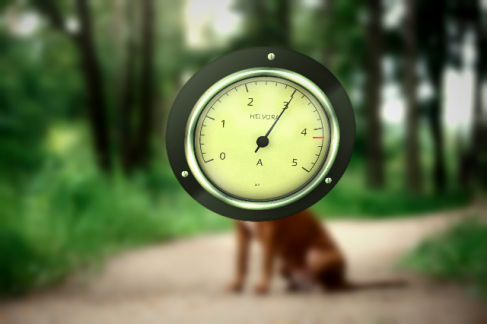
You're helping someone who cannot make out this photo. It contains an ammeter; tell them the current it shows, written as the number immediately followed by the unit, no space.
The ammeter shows 3A
